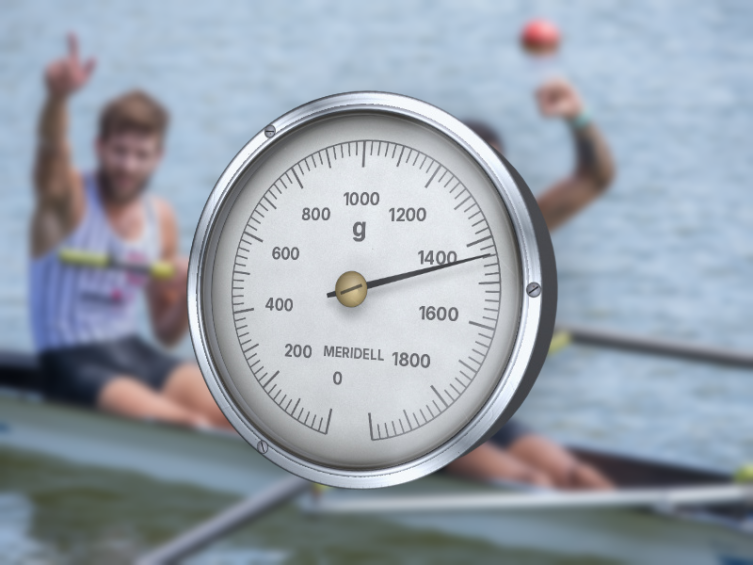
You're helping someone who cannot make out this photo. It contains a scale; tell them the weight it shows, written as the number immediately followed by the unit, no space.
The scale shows 1440g
